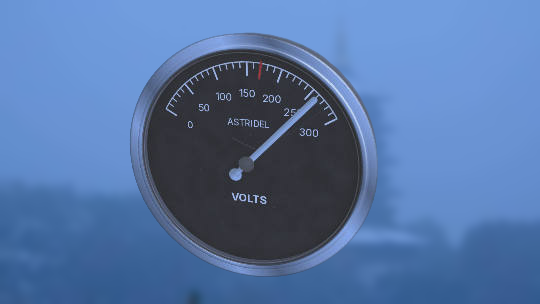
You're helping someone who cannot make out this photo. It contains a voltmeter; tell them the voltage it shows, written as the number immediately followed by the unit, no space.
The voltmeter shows 260V
